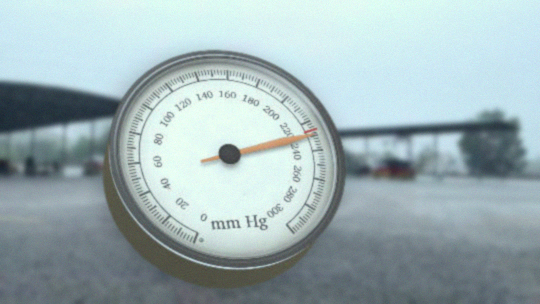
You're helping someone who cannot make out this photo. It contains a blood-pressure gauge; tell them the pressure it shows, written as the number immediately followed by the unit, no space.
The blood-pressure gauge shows 230mmHg
